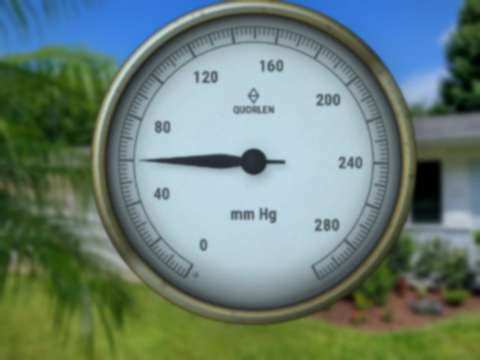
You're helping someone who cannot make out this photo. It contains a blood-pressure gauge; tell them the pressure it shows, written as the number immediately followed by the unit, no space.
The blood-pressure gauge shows 60mmHg
